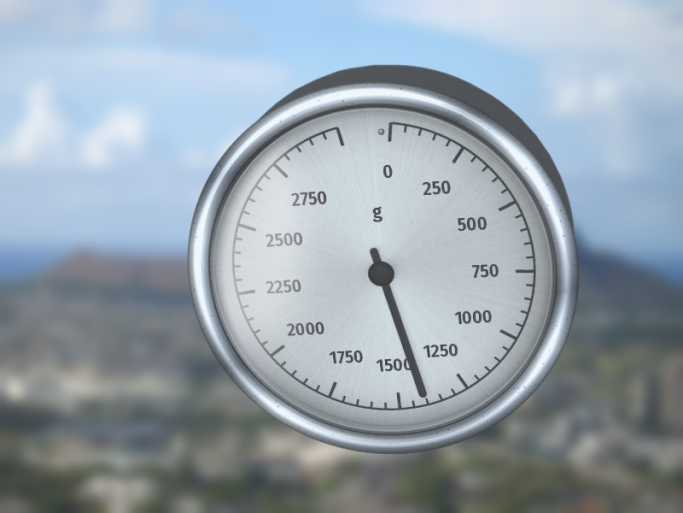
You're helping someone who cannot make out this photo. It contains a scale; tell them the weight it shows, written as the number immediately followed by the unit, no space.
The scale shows 1400g
